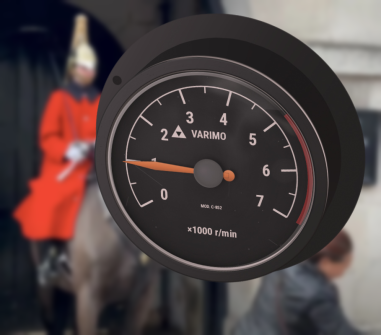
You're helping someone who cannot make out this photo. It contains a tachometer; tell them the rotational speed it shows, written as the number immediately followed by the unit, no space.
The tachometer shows 1000rpm
